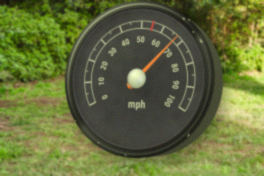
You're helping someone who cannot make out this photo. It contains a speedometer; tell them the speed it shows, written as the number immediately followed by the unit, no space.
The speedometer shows 67.5mph
